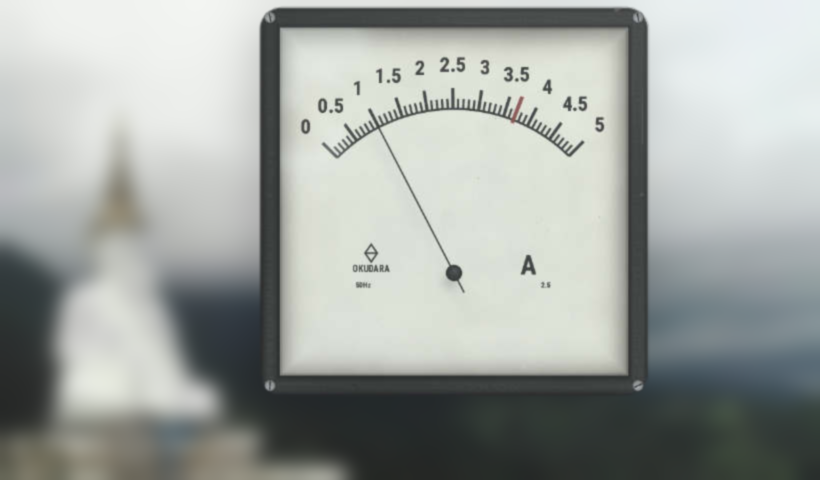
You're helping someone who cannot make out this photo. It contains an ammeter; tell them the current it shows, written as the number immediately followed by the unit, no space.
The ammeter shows 1A
